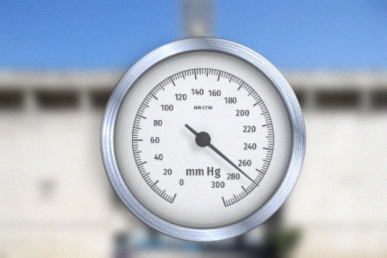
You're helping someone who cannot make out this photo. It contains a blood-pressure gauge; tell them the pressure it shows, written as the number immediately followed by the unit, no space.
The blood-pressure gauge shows 270mmHg
